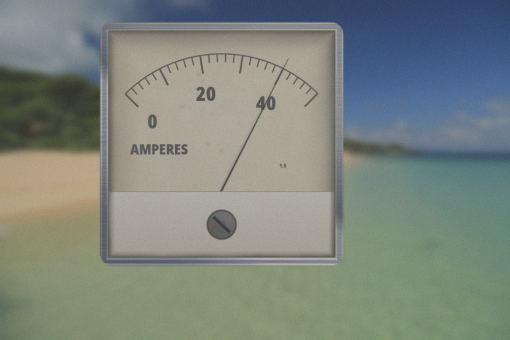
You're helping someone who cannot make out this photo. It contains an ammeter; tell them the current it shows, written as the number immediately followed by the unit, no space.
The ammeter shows 40A
